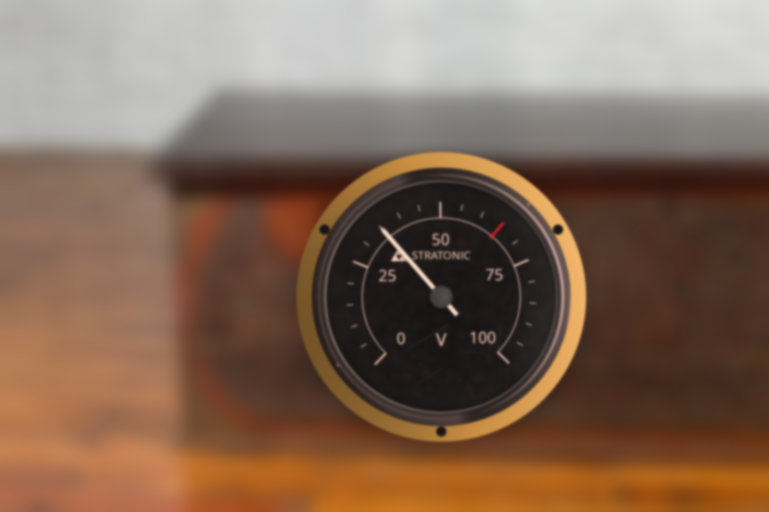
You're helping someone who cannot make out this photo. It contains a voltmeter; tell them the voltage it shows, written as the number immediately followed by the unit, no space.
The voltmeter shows 35V
